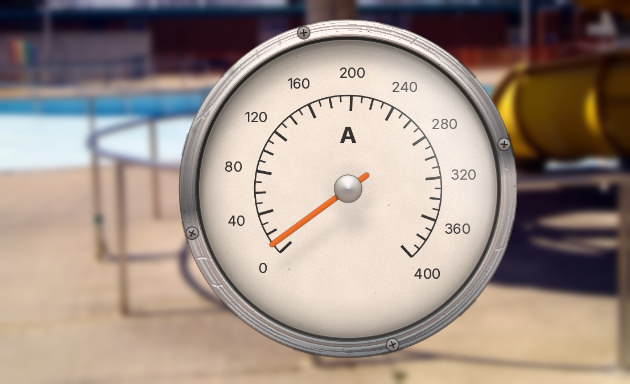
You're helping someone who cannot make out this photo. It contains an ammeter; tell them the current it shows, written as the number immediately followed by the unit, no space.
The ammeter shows 10A
